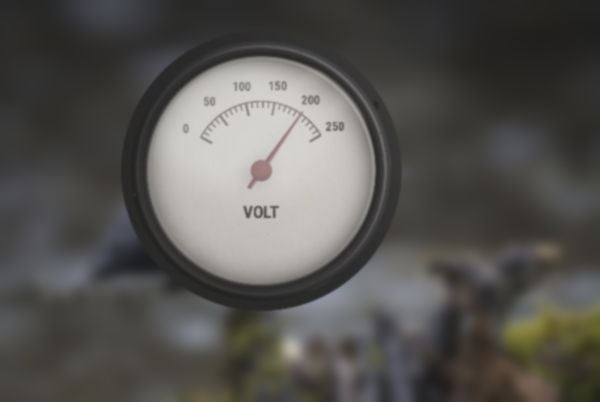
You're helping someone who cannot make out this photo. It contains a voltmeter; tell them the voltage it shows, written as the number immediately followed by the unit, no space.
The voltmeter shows 200V
